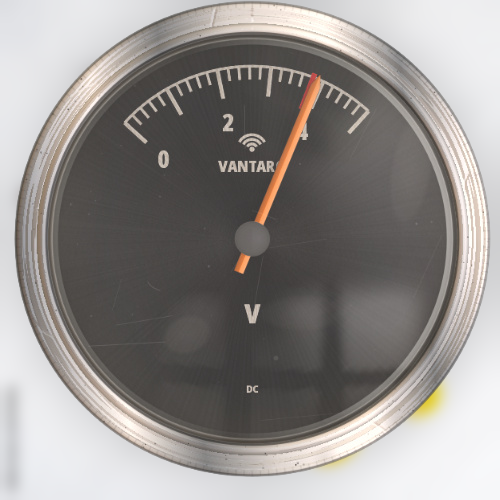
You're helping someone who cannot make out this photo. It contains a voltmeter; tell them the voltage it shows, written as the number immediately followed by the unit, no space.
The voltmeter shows 3.9V
